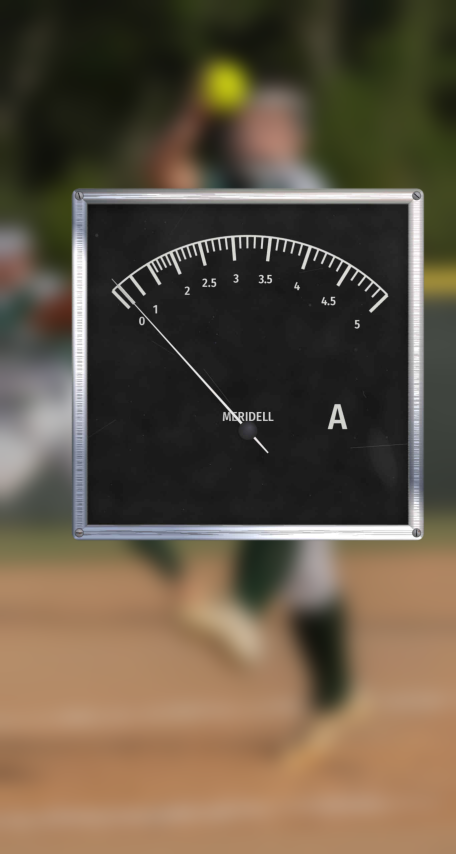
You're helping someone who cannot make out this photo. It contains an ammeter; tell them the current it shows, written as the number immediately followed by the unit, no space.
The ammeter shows 0.5A
